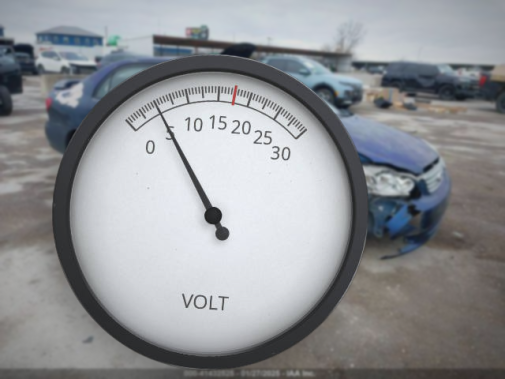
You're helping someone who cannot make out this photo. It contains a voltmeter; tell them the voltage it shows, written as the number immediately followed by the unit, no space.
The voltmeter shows 5V
